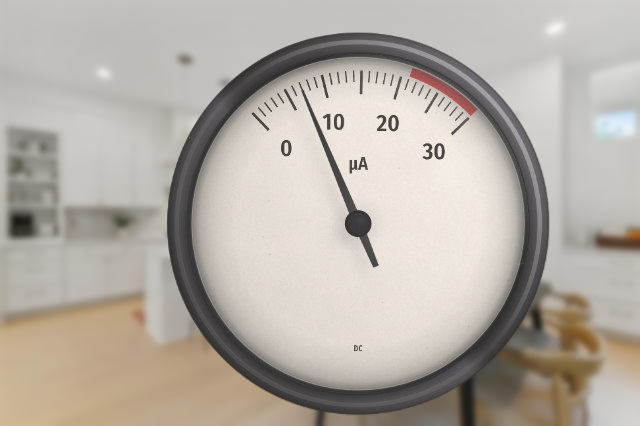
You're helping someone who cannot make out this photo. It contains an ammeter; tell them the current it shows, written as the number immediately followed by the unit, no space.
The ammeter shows 7µA
